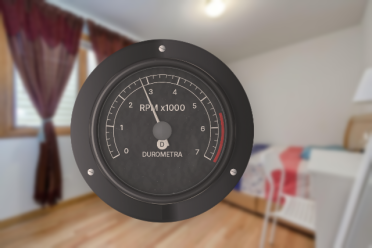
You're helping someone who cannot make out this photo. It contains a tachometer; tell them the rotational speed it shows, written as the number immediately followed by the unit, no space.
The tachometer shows 2800rpm
